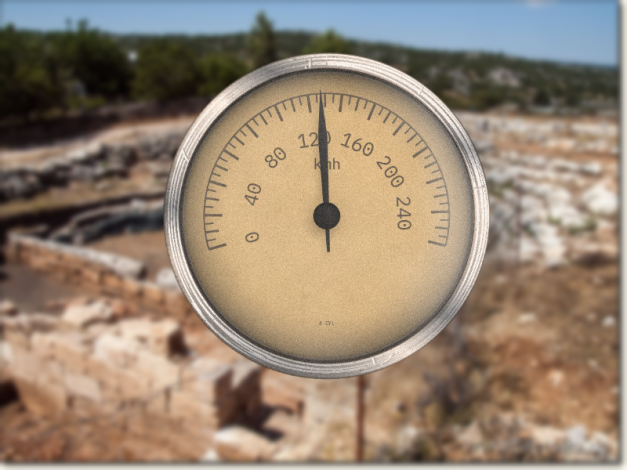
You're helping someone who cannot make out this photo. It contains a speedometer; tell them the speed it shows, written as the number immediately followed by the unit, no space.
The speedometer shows 127.5km/h
